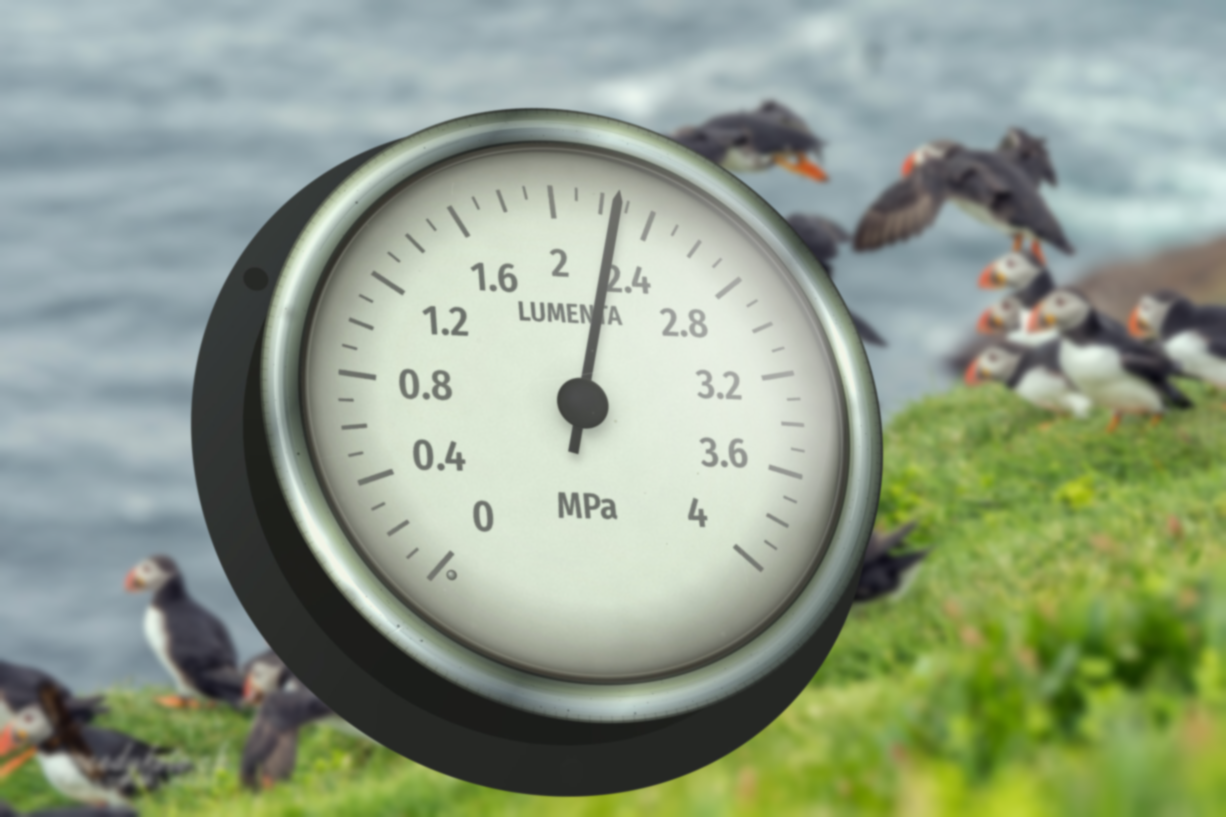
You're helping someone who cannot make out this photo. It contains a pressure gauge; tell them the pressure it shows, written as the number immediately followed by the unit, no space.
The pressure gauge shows 2.25MPa
